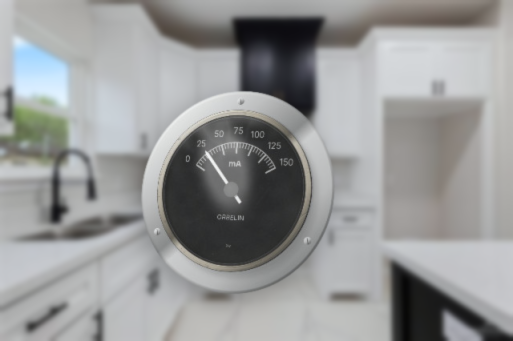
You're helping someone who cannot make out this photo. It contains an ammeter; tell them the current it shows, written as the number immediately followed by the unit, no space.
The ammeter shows 25mA
